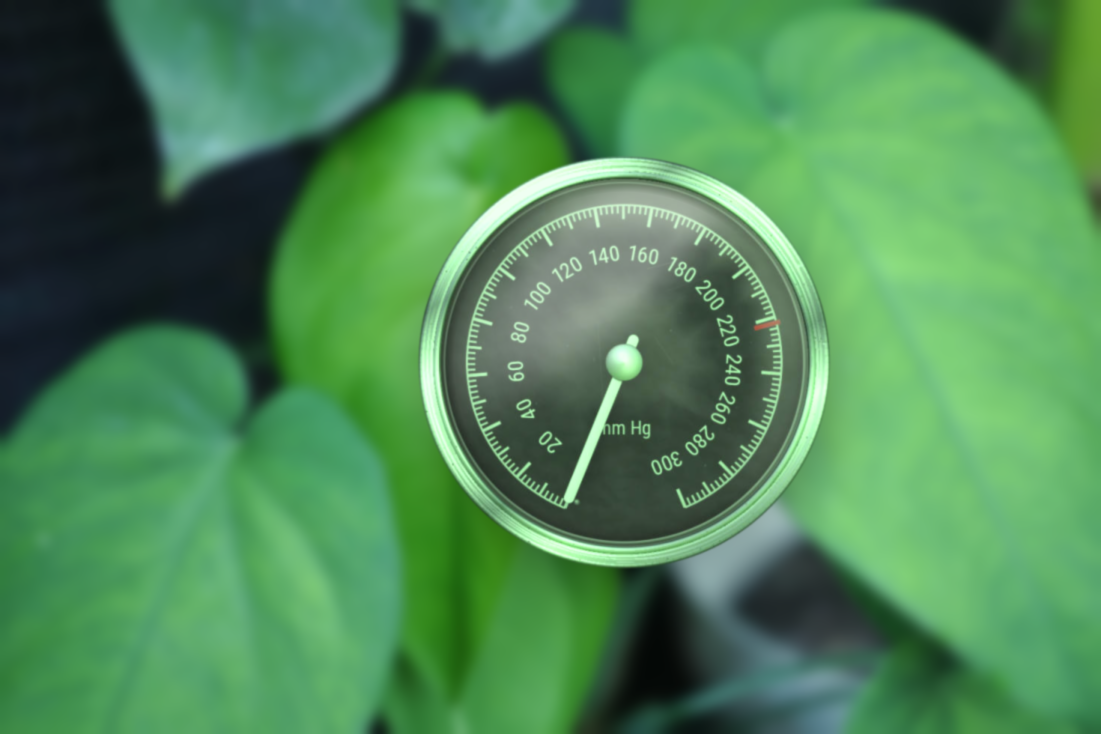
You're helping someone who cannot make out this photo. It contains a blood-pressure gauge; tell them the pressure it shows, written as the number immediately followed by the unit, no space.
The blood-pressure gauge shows 0mmHg
